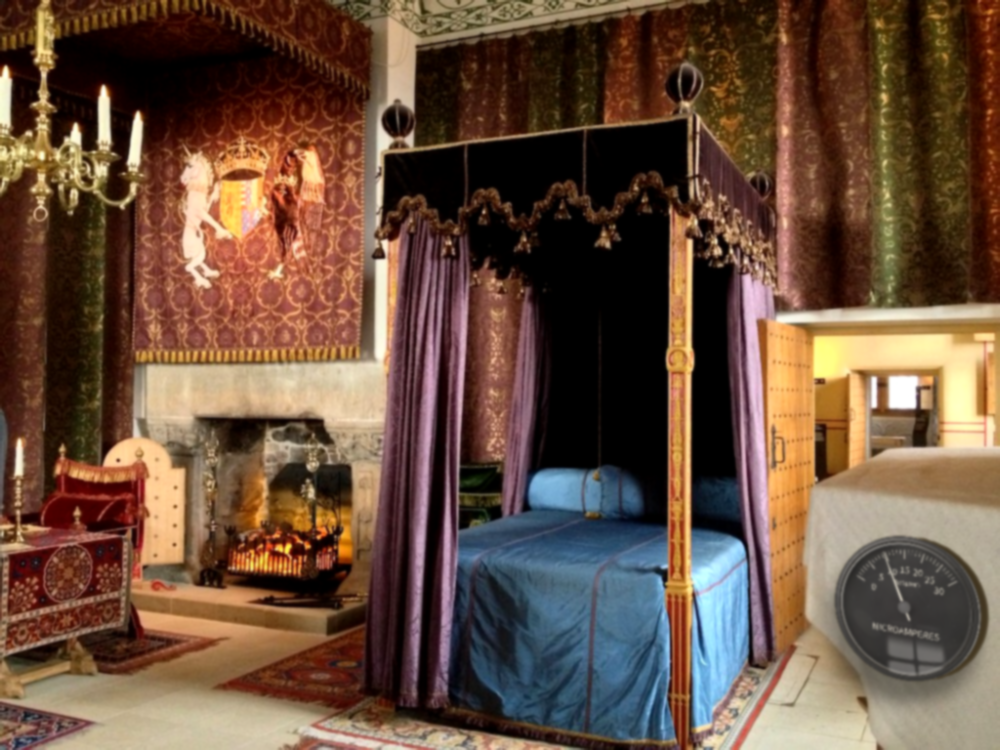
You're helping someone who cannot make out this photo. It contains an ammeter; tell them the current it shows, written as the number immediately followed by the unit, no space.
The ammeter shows 10µA
